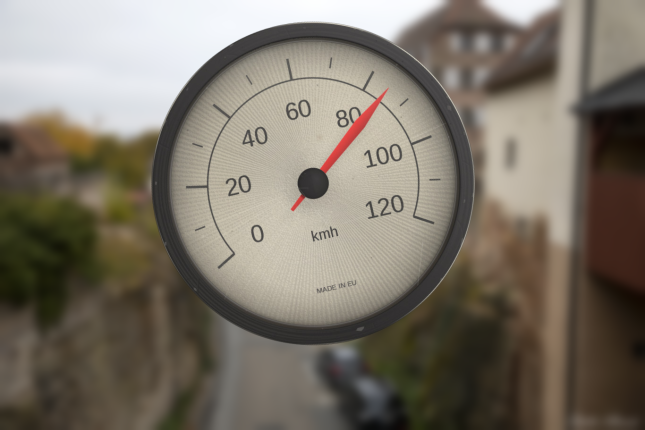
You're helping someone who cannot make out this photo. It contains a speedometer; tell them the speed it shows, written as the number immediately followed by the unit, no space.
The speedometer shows 85km/h
